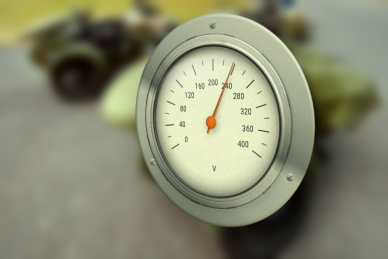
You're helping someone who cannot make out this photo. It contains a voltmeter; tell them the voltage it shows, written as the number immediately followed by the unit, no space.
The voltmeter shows 240V
